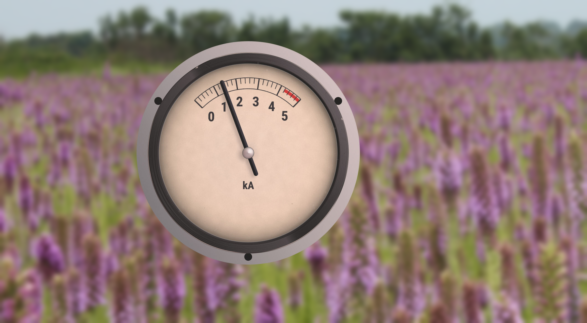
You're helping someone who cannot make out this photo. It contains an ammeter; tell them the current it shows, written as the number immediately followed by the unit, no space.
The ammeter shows 1.4kA
